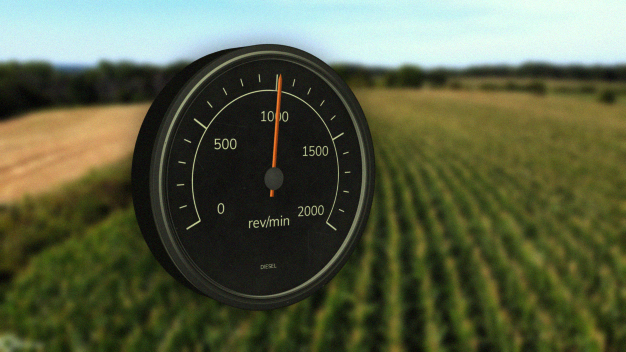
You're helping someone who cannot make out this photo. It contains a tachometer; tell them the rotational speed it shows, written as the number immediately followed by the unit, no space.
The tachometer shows 1000rpm
